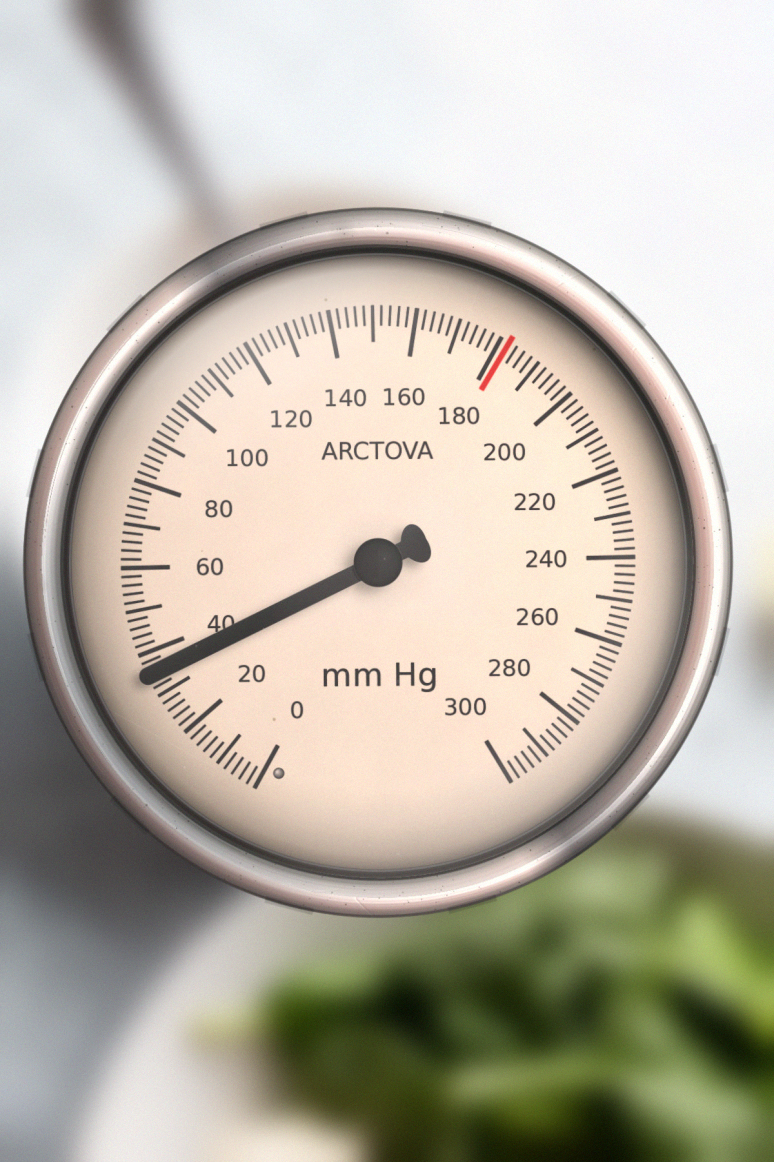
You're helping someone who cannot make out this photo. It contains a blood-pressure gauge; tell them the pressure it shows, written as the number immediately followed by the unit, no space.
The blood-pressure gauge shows 35mmHg
